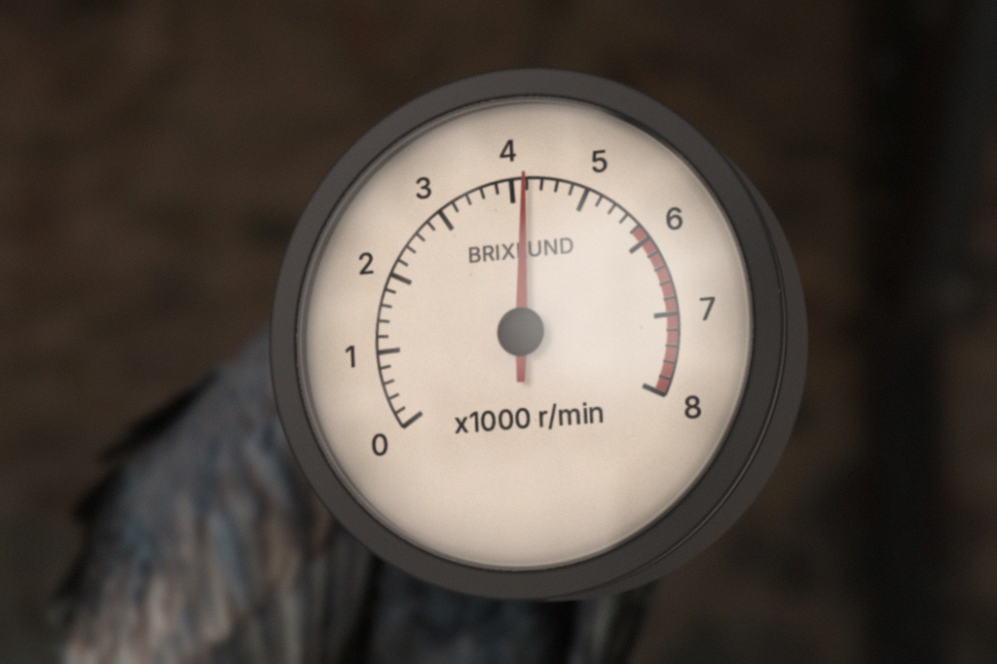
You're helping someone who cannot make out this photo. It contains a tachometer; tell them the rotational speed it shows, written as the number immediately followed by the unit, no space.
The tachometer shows 4200rpm
